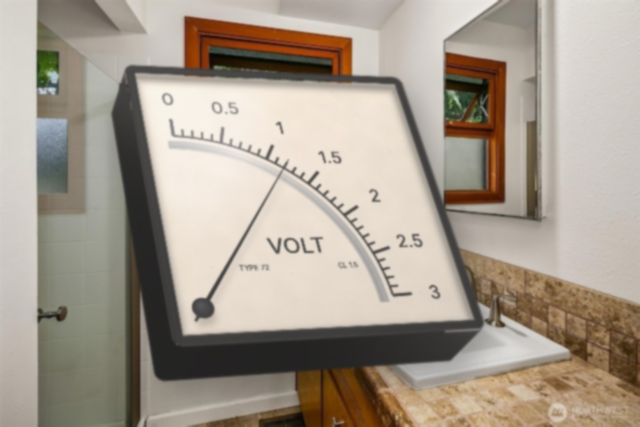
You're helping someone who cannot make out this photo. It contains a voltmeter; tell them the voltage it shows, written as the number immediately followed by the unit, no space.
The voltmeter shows 1.2V
